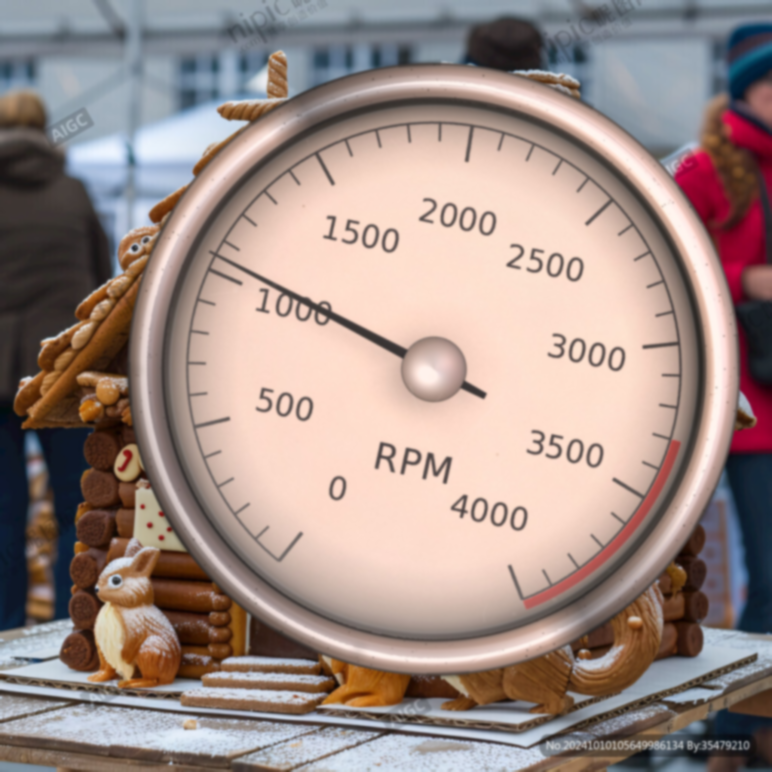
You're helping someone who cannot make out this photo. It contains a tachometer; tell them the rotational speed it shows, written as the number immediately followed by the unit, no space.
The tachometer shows 1050rpm
